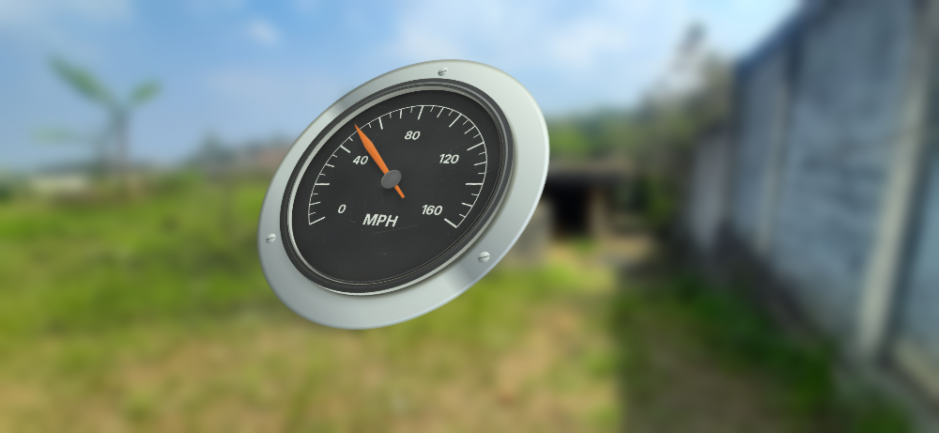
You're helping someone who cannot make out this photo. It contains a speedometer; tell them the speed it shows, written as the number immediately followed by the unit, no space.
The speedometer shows 50mph
